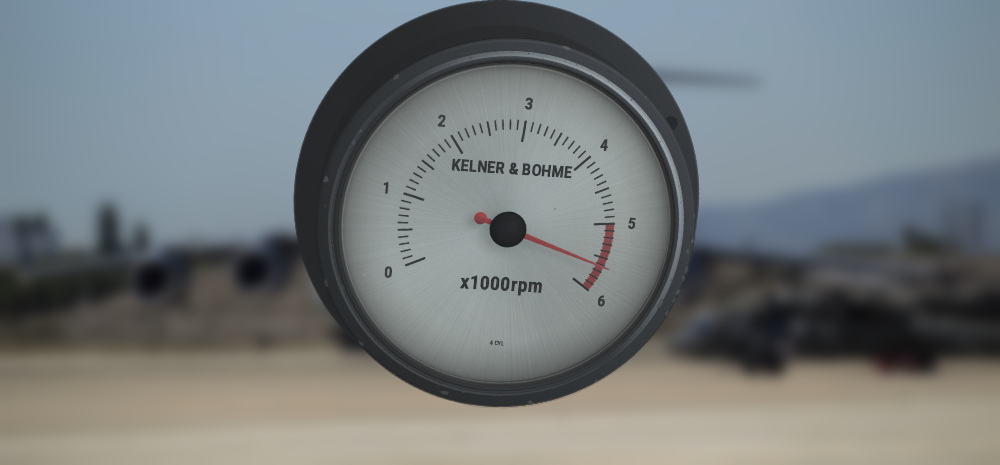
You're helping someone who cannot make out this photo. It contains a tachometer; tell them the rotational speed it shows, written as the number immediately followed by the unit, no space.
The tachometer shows 5600rpm
